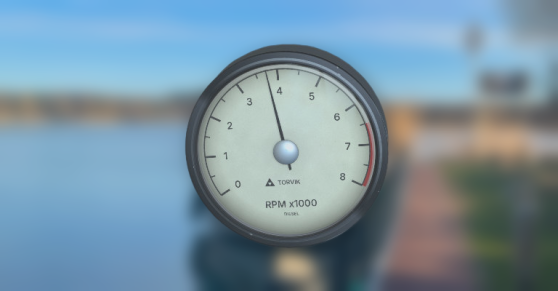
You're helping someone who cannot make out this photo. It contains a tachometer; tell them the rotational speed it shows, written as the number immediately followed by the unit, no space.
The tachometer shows 3750rpm
